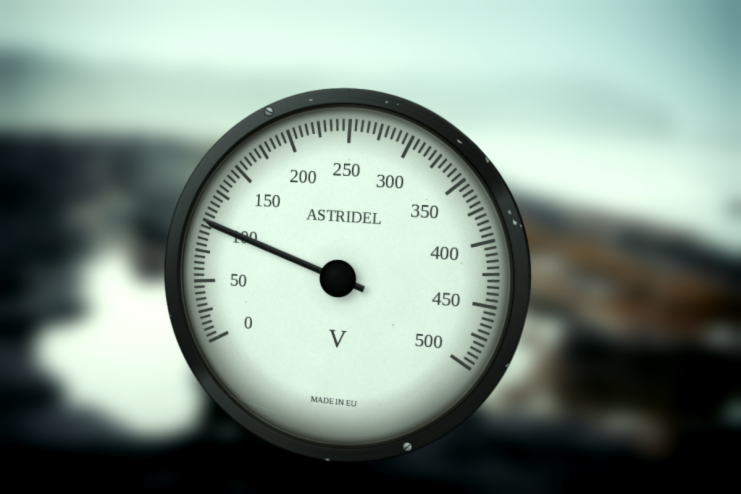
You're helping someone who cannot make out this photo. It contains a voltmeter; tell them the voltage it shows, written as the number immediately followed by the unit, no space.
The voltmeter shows 100V
